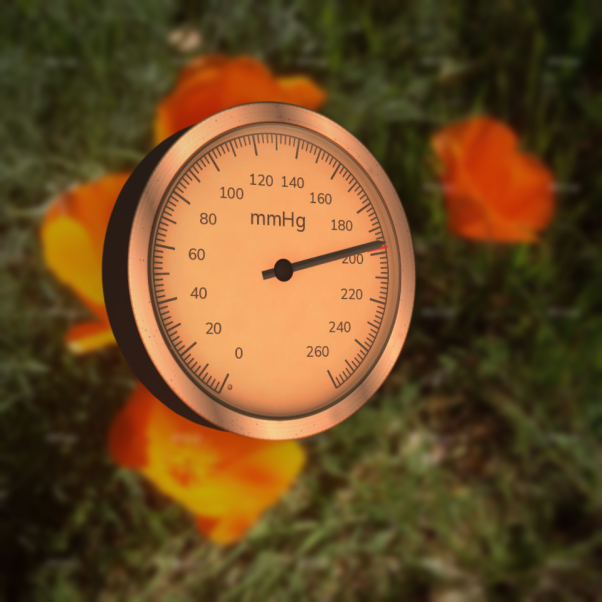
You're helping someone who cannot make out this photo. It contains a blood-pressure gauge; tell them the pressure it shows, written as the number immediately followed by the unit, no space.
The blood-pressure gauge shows 196mmHg
